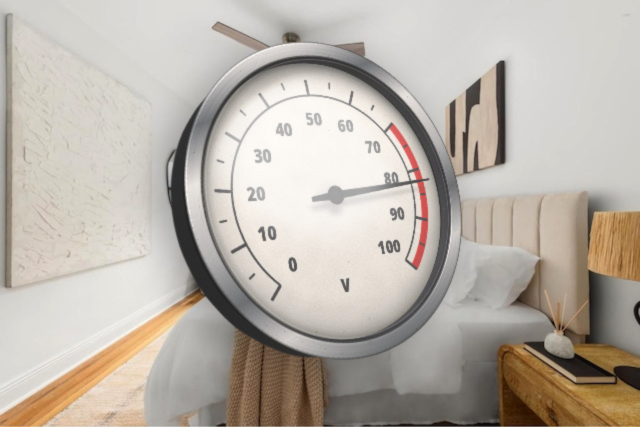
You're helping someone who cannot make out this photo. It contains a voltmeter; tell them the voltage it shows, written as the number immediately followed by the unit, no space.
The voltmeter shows 82.5V
